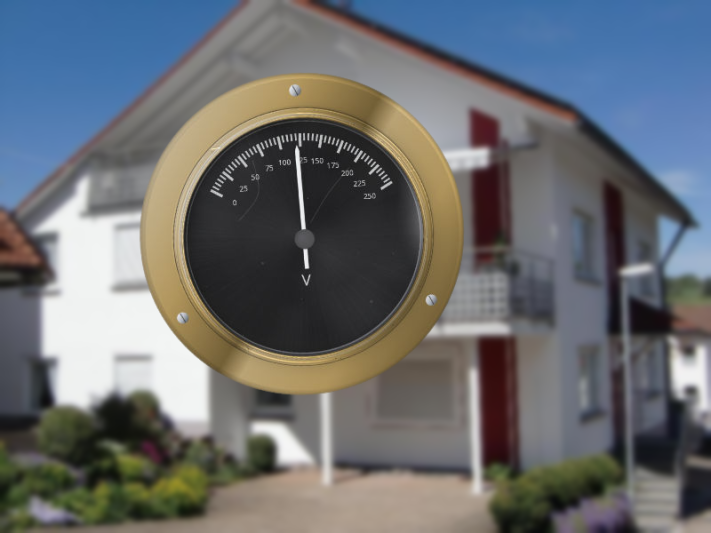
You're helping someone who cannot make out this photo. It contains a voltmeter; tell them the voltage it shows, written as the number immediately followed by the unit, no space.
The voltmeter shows 120V
